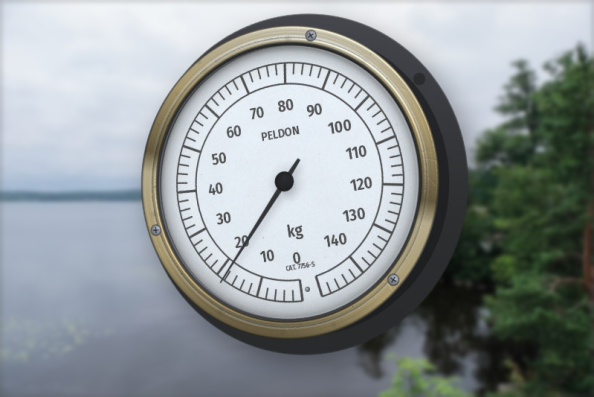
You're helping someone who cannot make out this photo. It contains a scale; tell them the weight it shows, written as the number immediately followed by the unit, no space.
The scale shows 18kg
